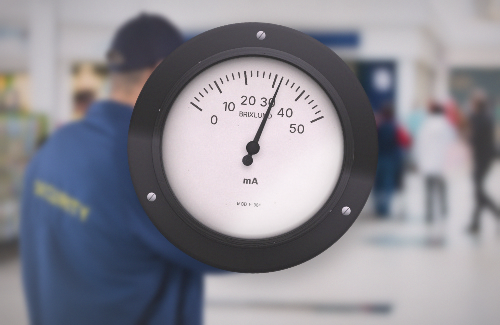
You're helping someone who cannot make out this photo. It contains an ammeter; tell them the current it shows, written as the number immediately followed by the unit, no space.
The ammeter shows 32mA
